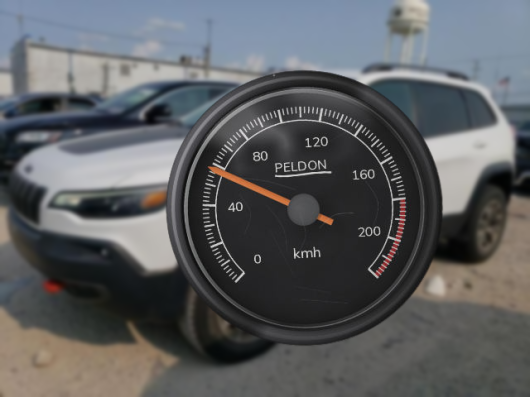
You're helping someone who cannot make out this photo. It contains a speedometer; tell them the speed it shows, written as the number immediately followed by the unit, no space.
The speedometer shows 58km/h
